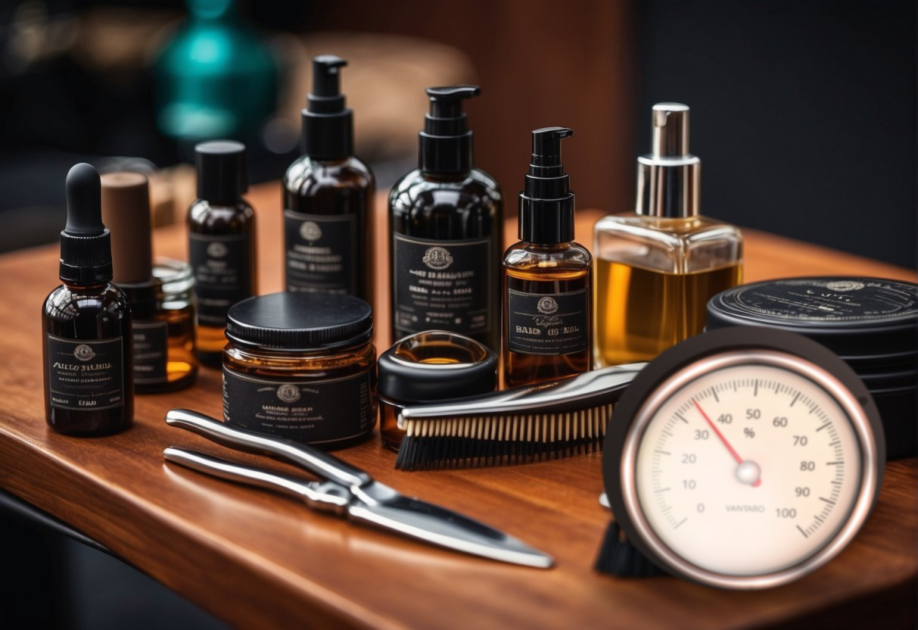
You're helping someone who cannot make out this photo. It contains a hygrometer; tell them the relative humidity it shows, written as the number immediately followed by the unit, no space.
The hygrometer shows 35%
